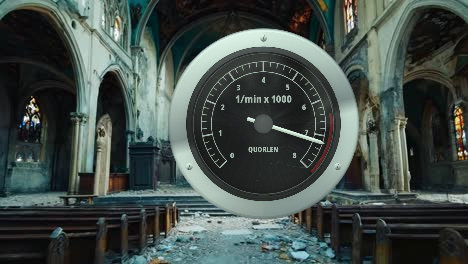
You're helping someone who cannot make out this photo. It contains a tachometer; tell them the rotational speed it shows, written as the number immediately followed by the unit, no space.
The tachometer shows 7200rpm
